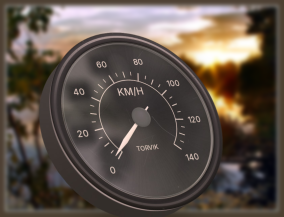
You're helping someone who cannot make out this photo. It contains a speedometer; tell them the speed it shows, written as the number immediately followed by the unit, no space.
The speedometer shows 2.5km/h
